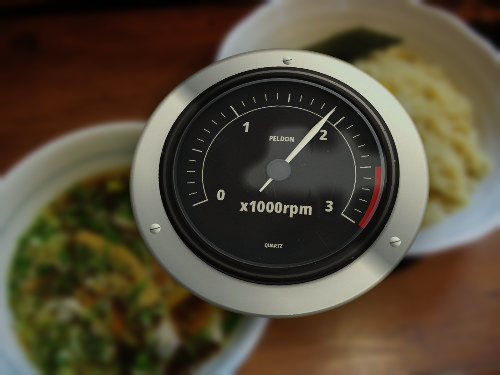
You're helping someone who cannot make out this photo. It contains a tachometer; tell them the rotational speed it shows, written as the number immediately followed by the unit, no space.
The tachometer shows 1900rpm
